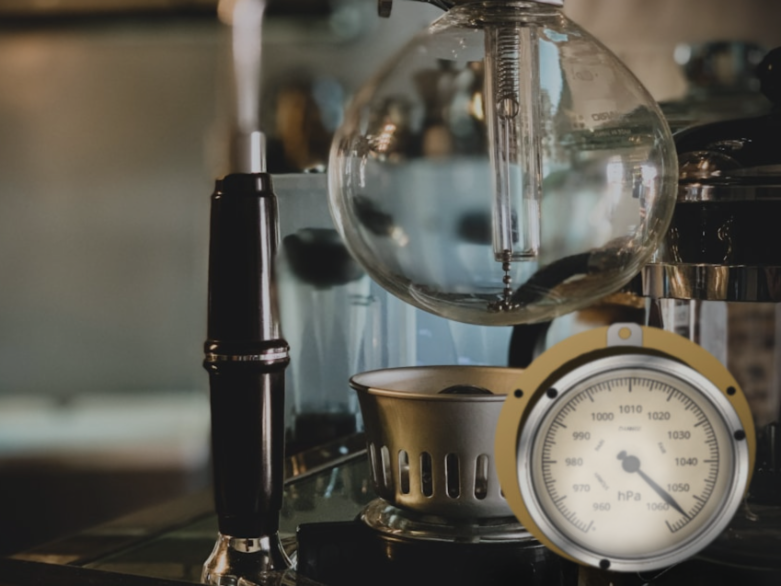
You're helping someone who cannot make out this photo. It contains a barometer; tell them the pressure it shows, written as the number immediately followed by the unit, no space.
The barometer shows 1055hPa
